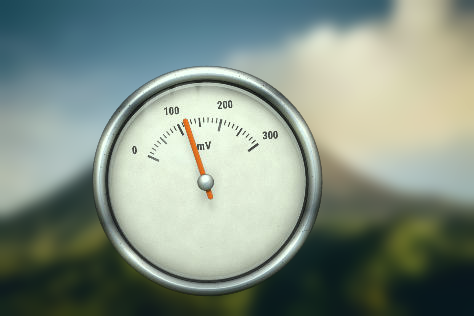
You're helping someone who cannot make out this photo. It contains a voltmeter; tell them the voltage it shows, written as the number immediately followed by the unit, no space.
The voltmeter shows 120mV
